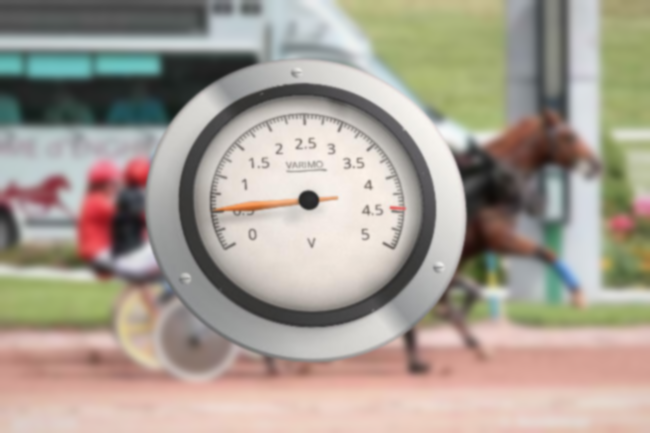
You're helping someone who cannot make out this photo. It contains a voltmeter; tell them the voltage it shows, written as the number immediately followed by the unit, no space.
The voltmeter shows 0.5V
